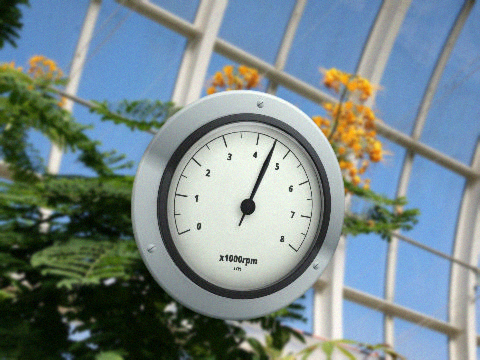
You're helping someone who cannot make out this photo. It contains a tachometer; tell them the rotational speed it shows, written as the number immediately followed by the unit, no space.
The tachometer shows 4500rpm
